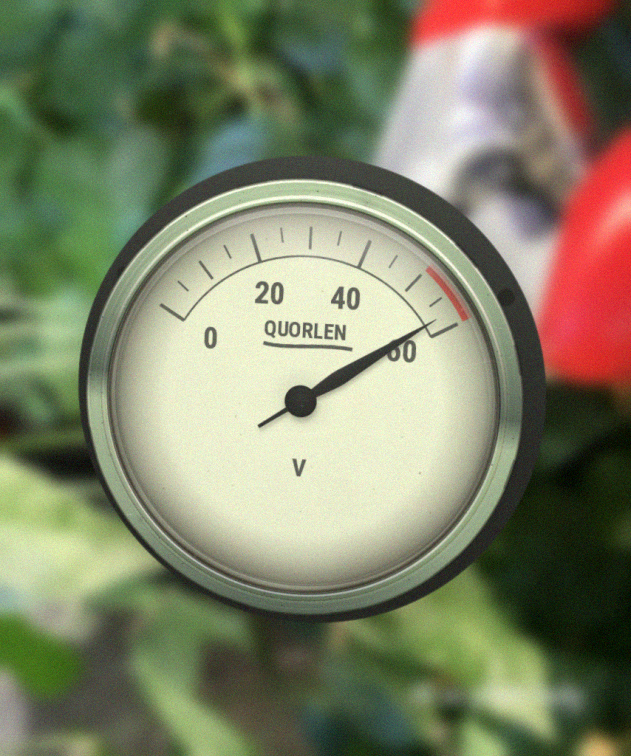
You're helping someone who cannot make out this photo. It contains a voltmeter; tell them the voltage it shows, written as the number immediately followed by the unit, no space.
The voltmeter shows 57.5V
